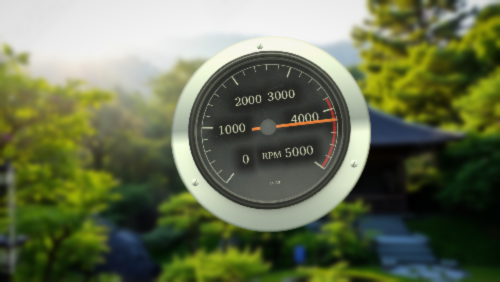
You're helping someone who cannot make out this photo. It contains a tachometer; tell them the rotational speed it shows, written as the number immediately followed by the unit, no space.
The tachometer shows 4200rpm
